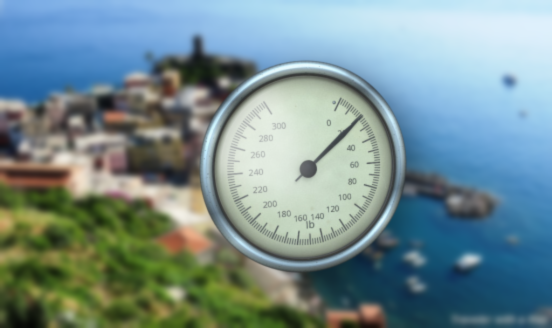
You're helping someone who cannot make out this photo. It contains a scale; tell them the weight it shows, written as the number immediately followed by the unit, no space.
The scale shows 20lb
